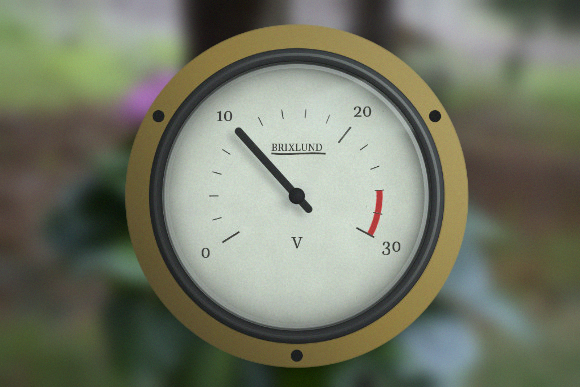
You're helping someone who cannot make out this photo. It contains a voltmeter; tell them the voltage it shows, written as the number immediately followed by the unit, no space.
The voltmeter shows 10V
